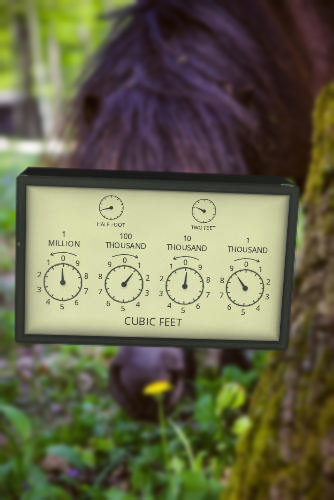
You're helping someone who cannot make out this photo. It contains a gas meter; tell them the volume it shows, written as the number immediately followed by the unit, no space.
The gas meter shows 9900ft³
